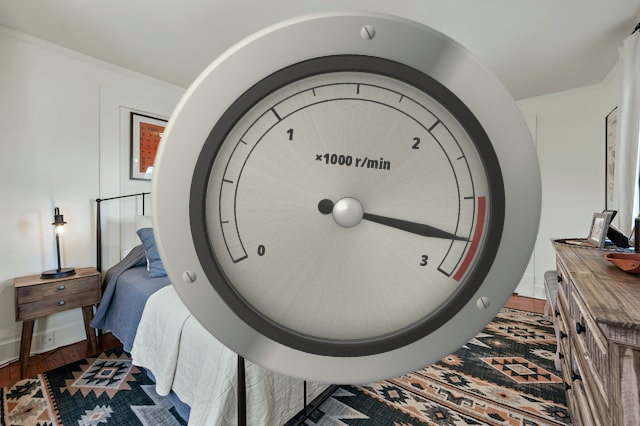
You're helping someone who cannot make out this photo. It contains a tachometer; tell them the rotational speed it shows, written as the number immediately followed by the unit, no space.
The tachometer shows 2750rpm
